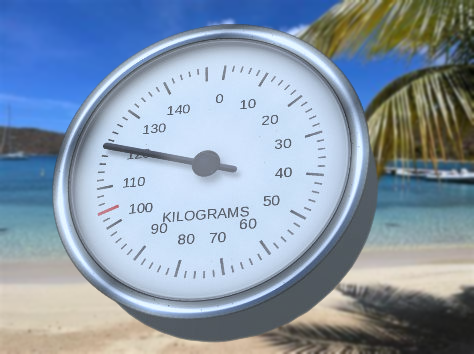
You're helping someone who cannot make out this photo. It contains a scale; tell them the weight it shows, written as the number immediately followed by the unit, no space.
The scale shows 120kg
